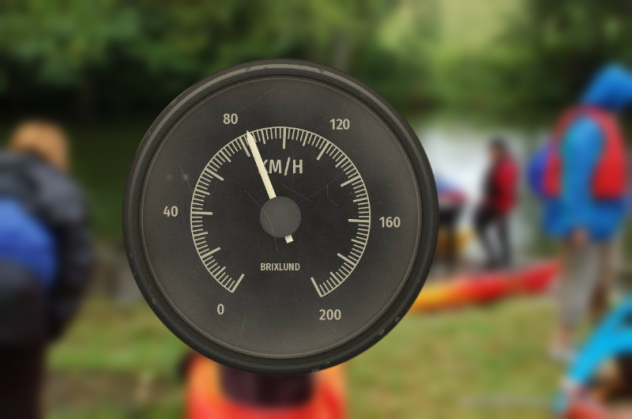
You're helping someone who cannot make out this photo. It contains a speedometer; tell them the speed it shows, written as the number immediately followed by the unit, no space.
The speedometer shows 84km/h
